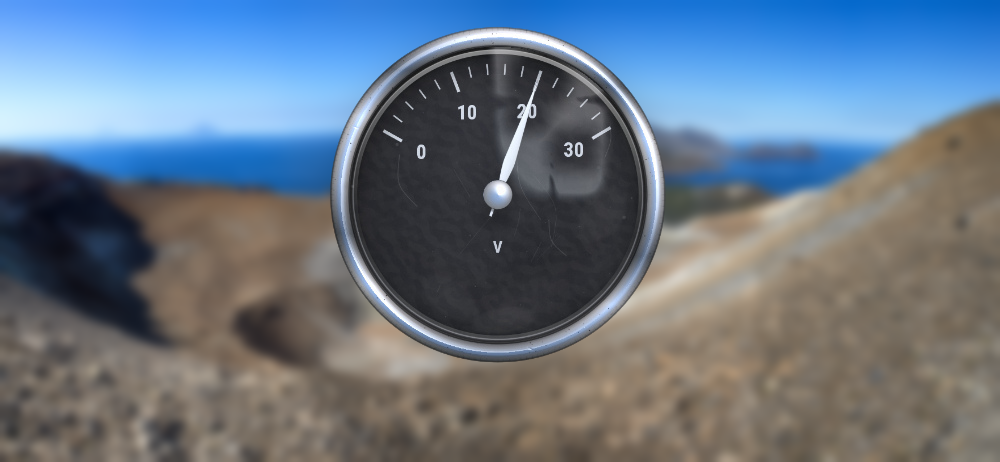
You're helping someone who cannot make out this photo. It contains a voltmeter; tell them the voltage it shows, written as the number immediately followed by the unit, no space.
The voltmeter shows 20V
